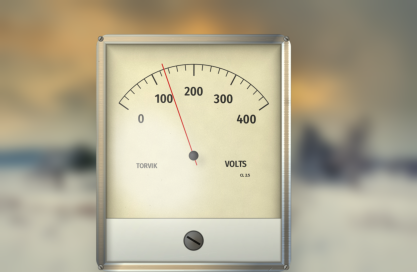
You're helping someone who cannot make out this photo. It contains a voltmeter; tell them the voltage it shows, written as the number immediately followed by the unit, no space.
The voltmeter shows 130V
